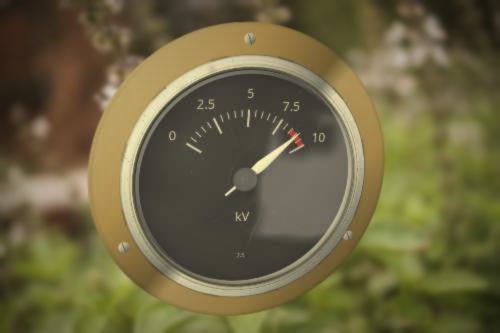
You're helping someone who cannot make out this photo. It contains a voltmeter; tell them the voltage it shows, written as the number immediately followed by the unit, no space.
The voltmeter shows 9kV
